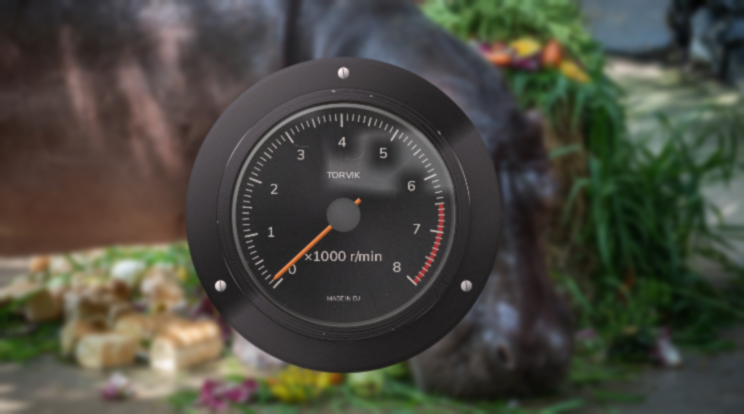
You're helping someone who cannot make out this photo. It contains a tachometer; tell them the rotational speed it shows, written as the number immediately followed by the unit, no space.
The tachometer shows 100rpm
